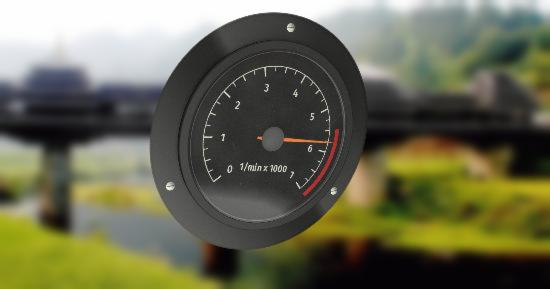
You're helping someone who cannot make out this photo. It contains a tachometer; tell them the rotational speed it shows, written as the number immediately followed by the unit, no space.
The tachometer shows 5750rpm
